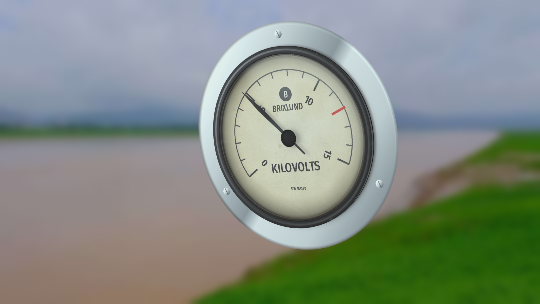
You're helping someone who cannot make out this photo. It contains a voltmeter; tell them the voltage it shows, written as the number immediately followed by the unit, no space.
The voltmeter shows 5kV
